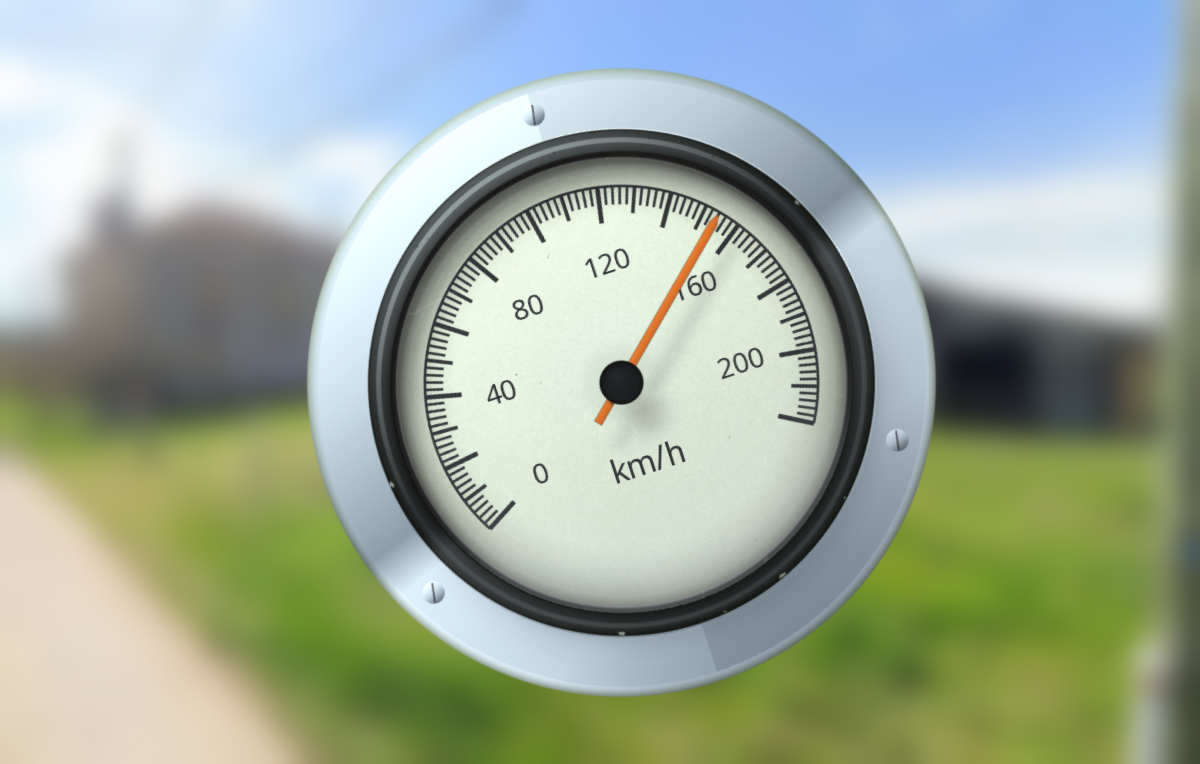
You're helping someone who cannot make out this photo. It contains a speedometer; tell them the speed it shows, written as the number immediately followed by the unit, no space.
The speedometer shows 154km/h
